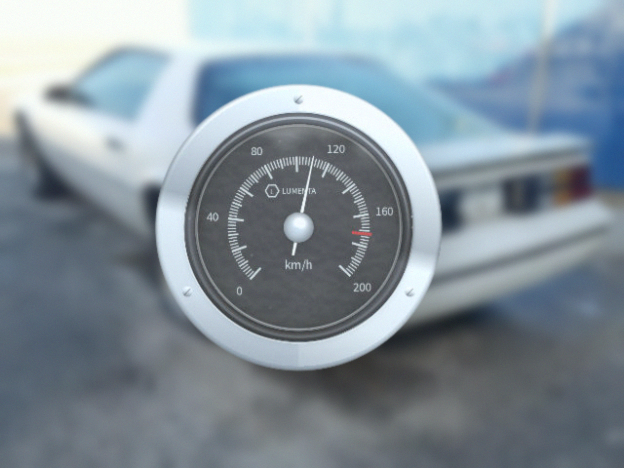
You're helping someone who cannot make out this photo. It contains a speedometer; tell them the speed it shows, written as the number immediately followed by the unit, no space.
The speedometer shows 110km/h
